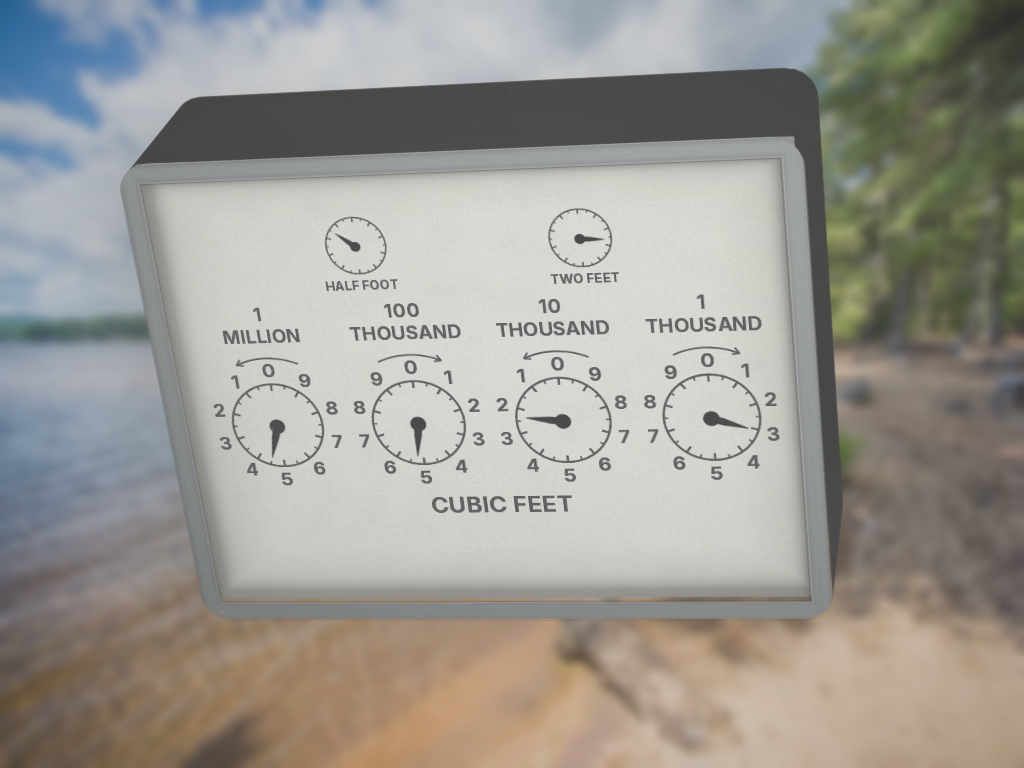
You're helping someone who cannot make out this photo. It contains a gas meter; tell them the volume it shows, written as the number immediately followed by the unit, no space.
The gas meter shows 452300ft³
